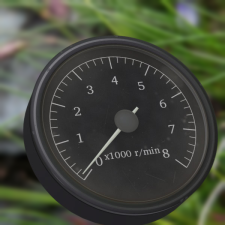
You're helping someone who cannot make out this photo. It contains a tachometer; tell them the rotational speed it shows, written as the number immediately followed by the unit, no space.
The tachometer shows 100rpm
